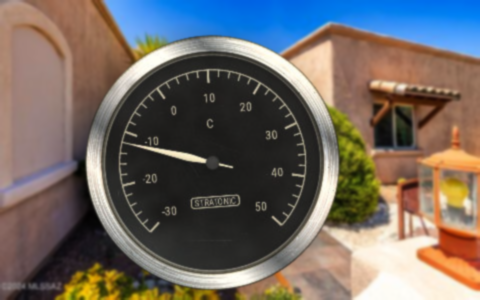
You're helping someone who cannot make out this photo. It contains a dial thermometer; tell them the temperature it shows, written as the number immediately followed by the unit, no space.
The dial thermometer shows -12°C
